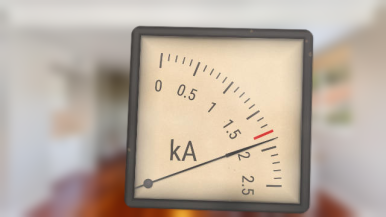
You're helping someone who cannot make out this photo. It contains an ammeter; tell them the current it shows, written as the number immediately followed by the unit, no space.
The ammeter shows 1.9kA
